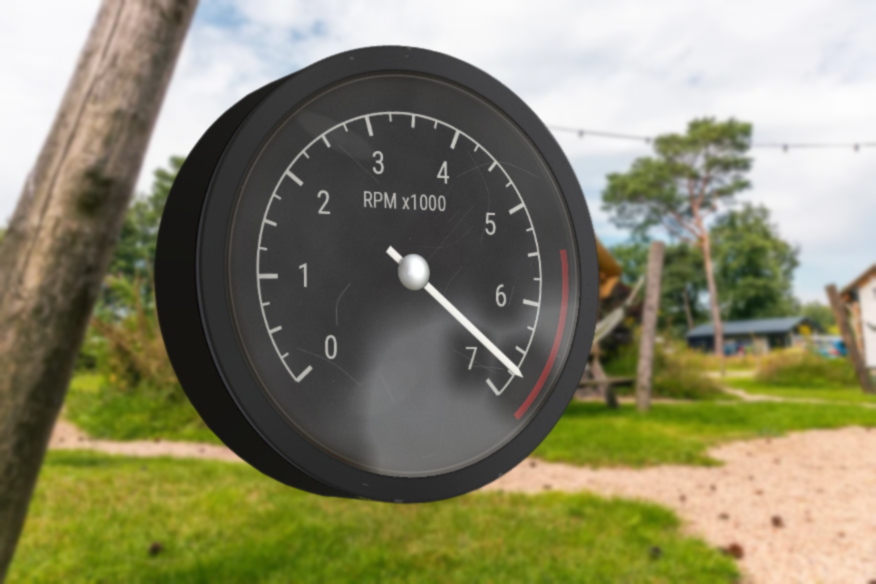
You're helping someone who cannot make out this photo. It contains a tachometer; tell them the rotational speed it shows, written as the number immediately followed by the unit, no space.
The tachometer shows 6750rpm
